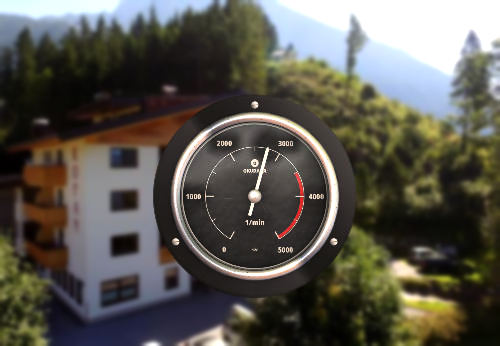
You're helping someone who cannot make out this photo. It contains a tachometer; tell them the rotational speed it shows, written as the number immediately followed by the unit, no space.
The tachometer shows 2750rpm
